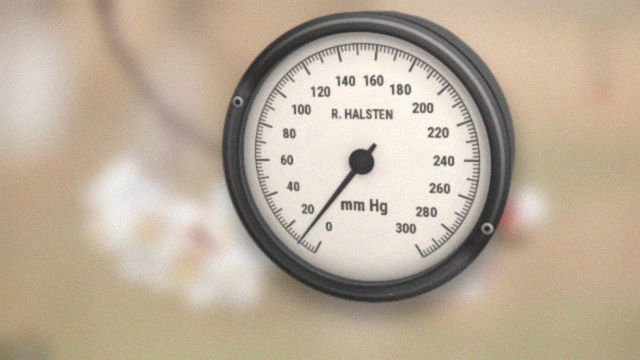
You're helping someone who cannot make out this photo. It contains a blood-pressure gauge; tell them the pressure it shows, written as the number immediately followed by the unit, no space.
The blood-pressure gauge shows 10mmHg
